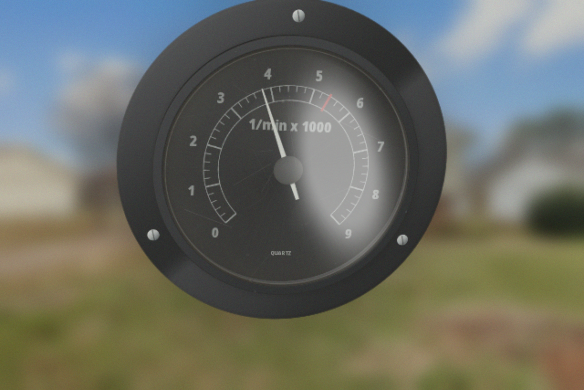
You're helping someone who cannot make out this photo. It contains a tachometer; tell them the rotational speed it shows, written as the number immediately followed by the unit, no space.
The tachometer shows 3800rpm
